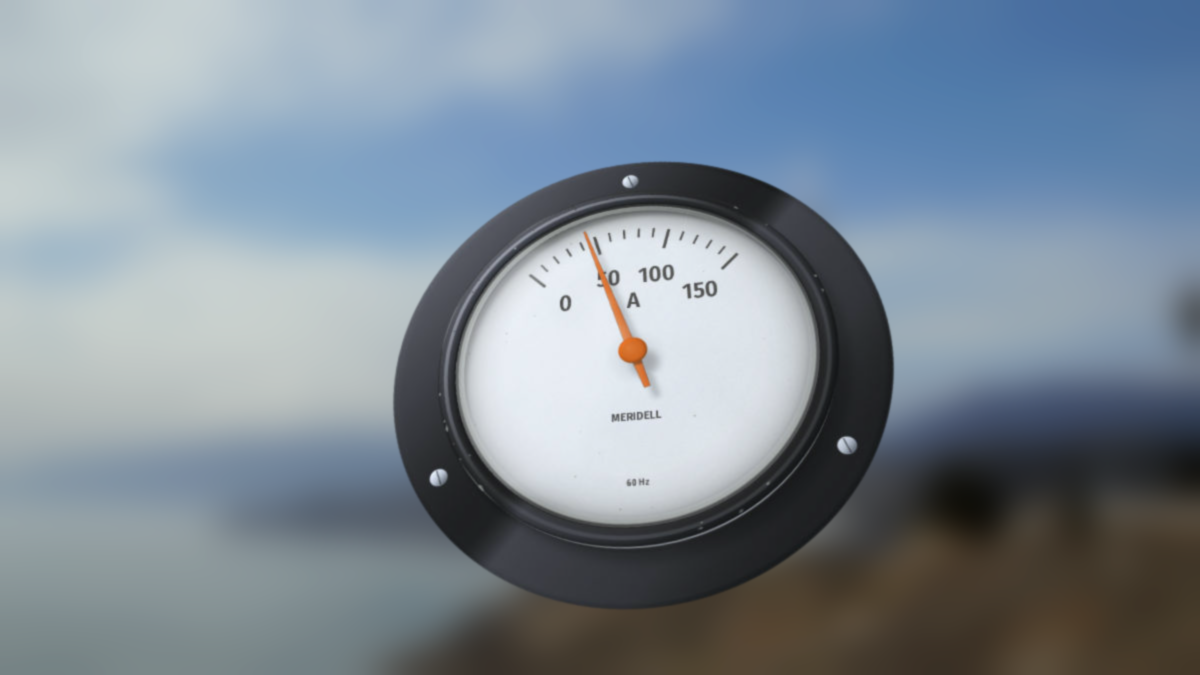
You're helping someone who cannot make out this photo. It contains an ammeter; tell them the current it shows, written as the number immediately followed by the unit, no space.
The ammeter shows 45A
